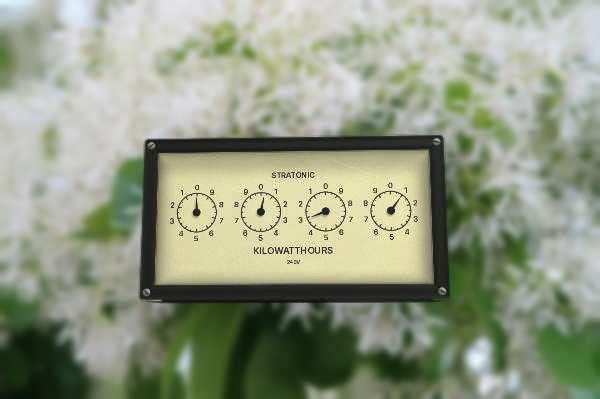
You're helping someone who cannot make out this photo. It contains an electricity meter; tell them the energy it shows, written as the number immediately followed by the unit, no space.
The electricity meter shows 31kWh
